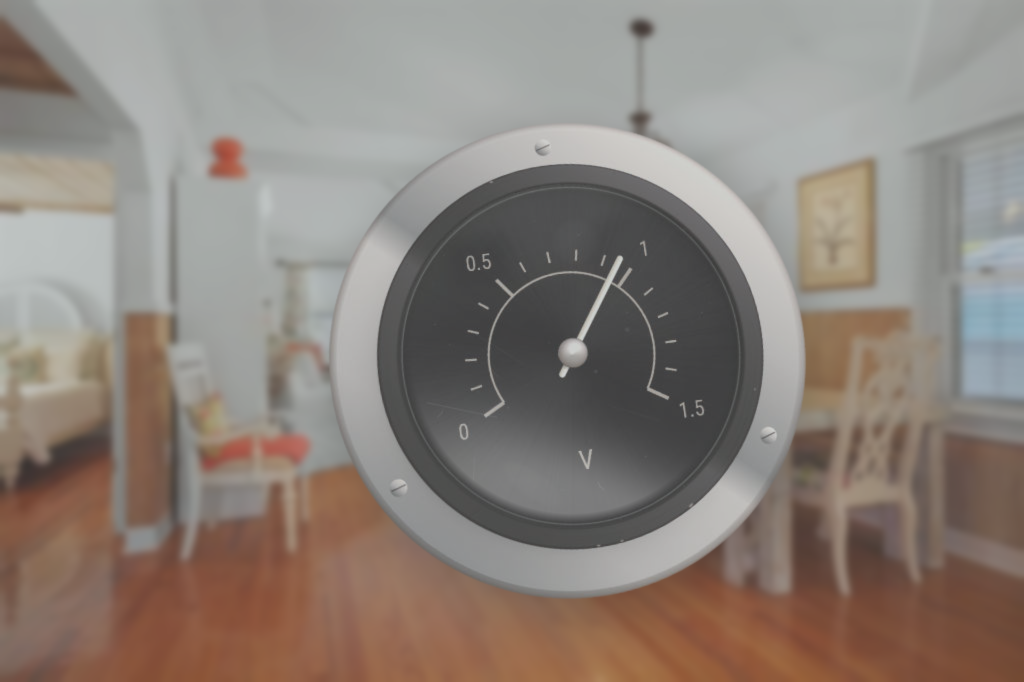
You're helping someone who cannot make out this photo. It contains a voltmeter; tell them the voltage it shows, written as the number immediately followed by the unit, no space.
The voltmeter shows 0.95V
